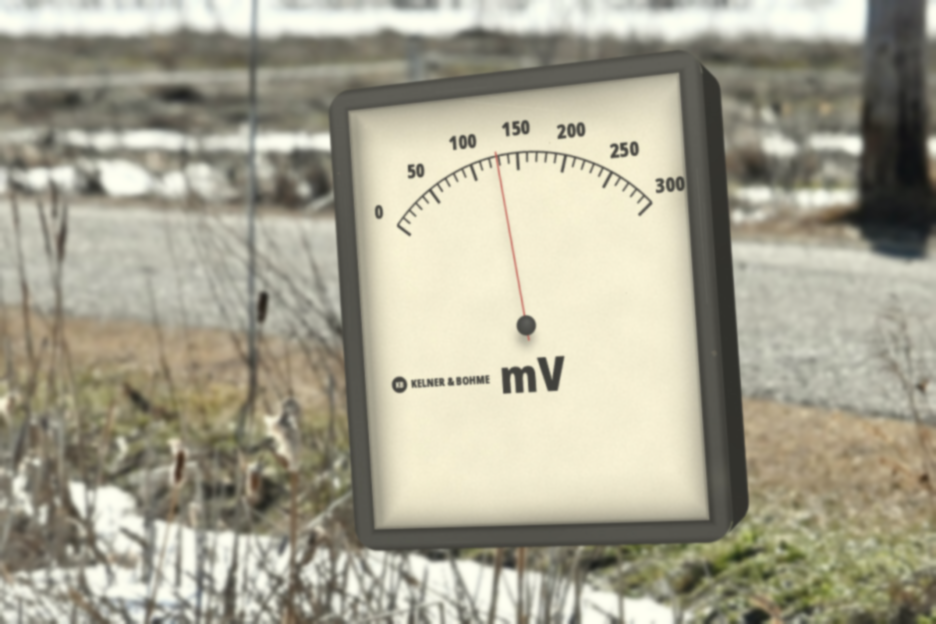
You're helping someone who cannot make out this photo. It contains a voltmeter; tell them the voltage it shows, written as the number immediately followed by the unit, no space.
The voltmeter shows 130mV
